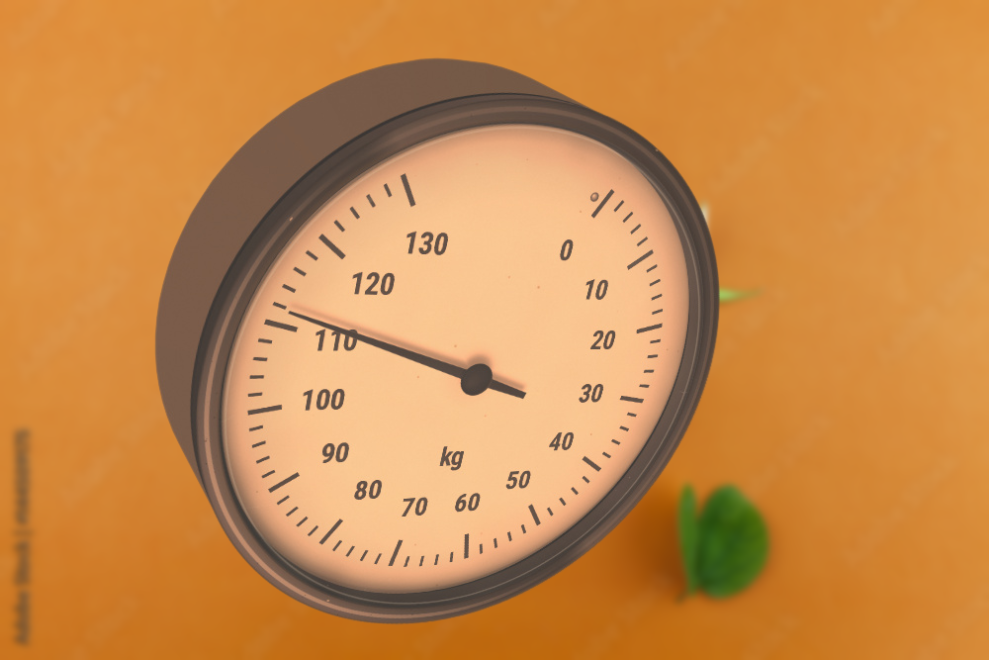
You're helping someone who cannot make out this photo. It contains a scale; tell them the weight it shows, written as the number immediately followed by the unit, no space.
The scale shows 112kg
